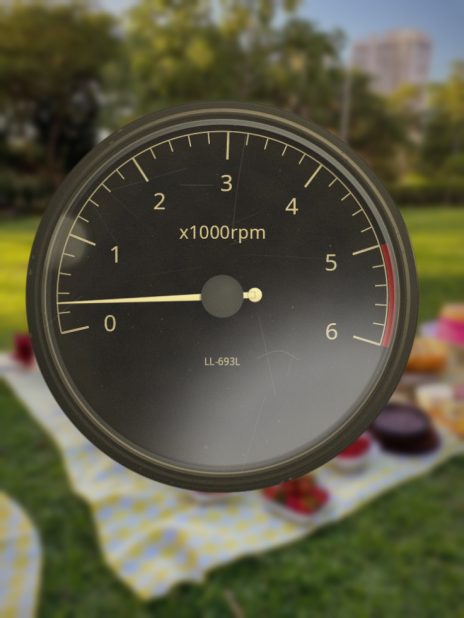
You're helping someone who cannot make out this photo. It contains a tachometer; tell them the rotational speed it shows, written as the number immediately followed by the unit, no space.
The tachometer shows 300rpm
